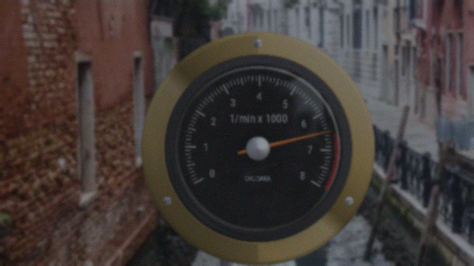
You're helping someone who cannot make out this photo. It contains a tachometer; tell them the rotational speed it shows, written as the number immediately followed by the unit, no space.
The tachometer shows 6500rpm
